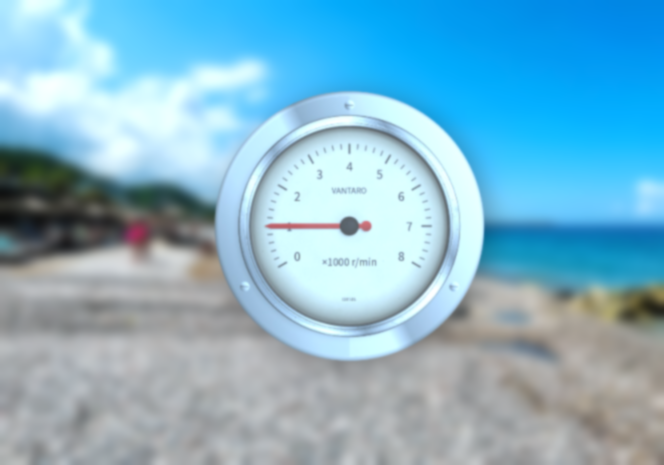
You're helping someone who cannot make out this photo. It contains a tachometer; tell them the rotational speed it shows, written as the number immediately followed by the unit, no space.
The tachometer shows 1000rpm
